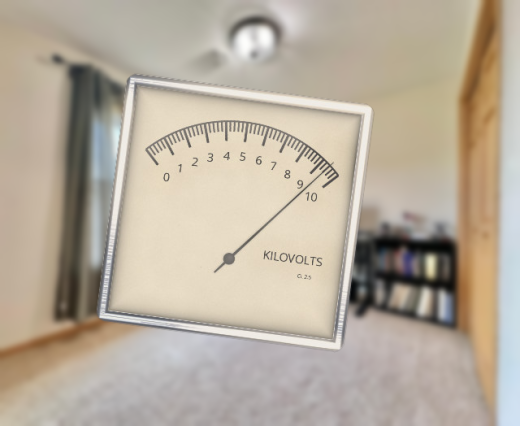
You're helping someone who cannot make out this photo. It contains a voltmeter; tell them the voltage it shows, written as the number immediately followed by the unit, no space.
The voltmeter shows 9.4kV
